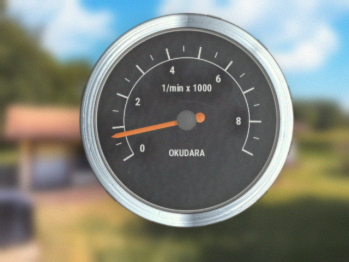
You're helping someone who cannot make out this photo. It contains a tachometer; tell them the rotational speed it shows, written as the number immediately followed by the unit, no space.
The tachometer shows 750rpm
